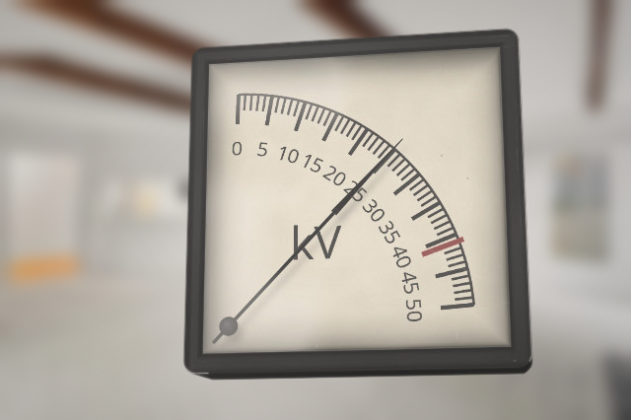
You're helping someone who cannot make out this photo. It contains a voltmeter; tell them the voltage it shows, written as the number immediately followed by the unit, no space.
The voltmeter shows 25kV
